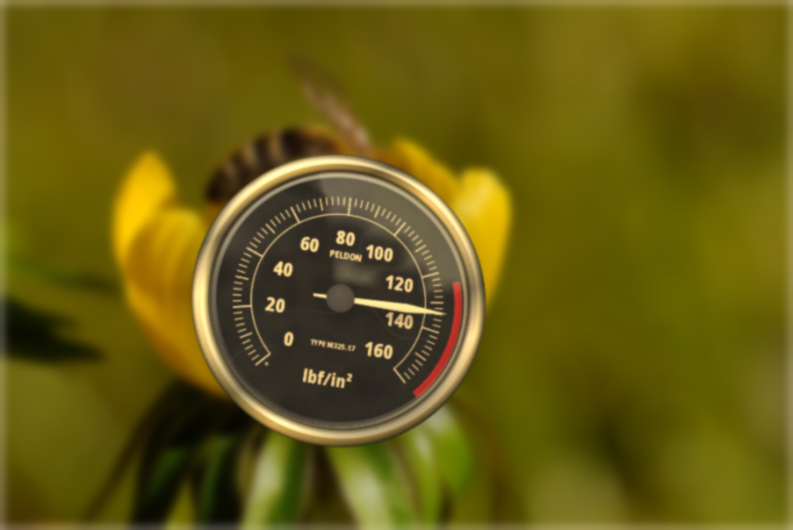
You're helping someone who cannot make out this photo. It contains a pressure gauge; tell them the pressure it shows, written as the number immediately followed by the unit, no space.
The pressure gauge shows 134psi
